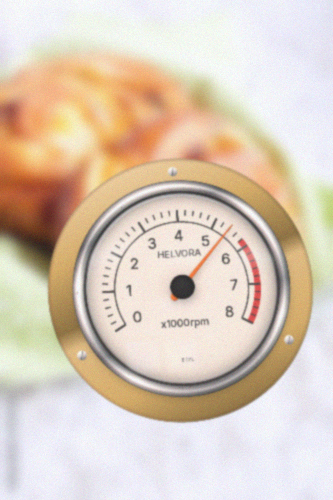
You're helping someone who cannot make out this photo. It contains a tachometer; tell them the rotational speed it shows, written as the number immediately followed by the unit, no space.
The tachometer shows 5400rpm
